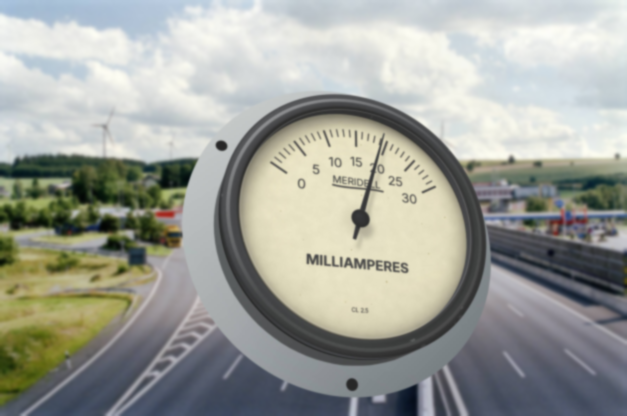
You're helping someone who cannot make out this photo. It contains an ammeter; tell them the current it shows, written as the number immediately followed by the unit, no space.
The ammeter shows 19mA
